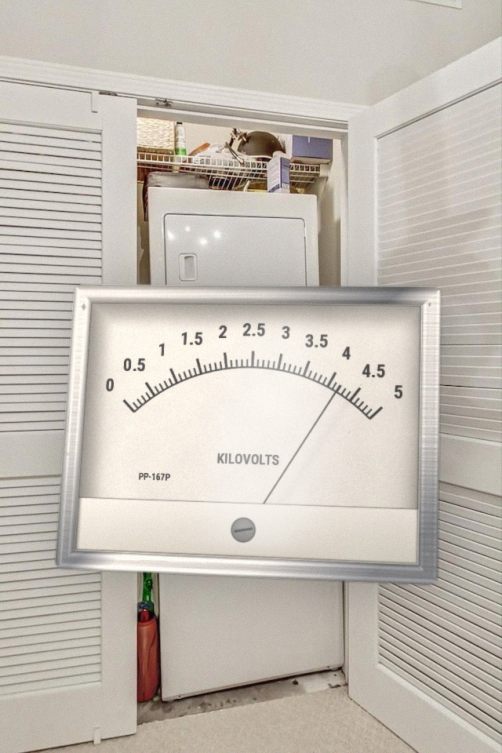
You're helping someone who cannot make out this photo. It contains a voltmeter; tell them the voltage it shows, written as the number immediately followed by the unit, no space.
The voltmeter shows 4.2kV
